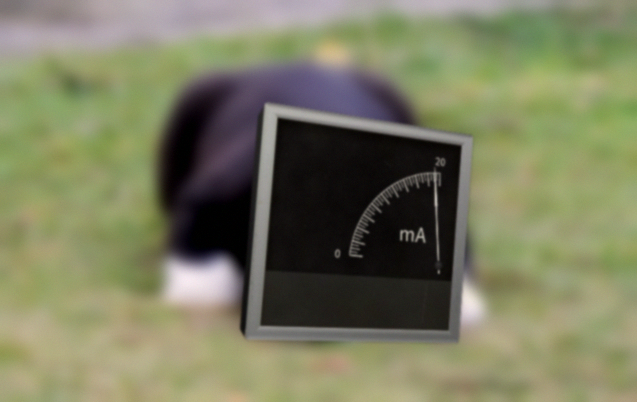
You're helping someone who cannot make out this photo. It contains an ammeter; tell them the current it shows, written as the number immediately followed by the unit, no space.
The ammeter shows 19mA
